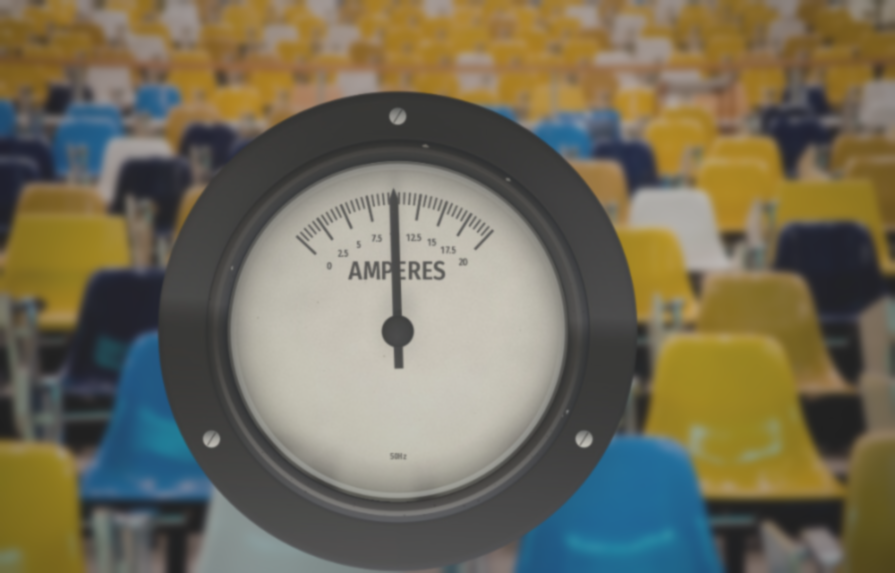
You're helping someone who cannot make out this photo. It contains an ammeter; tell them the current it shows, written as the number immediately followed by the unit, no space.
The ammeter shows 10A
